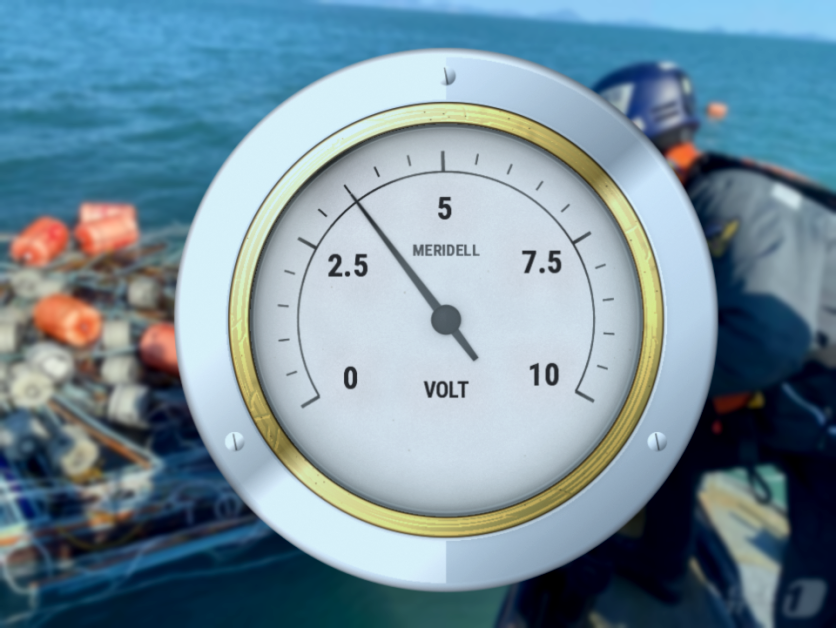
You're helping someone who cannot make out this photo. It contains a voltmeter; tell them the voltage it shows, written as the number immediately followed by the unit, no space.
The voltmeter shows 3.5V
